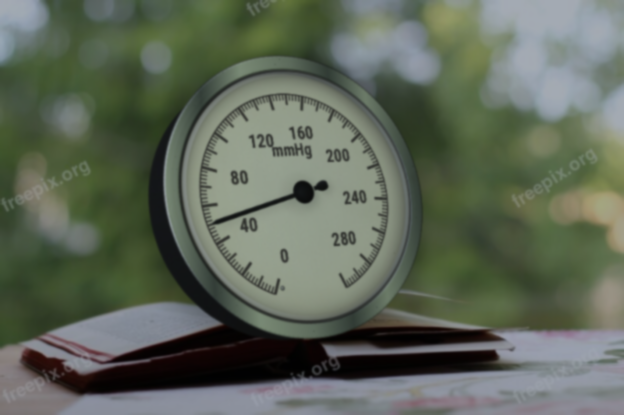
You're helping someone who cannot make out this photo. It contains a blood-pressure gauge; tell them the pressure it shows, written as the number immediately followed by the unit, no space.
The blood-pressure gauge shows 50mmHg
